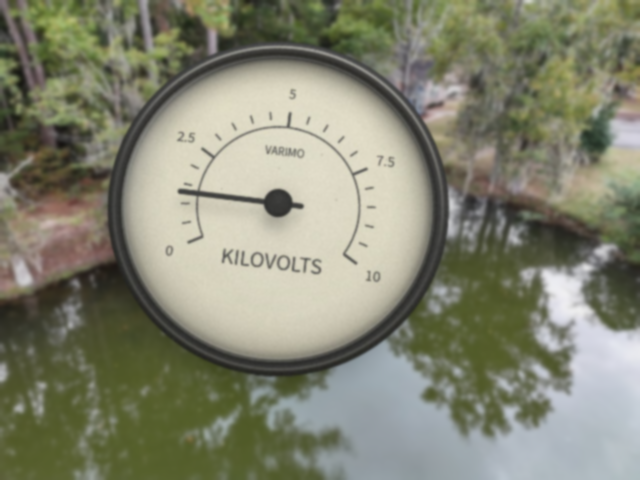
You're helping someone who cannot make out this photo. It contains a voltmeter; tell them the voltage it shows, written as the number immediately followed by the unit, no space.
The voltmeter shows 1.25kV
